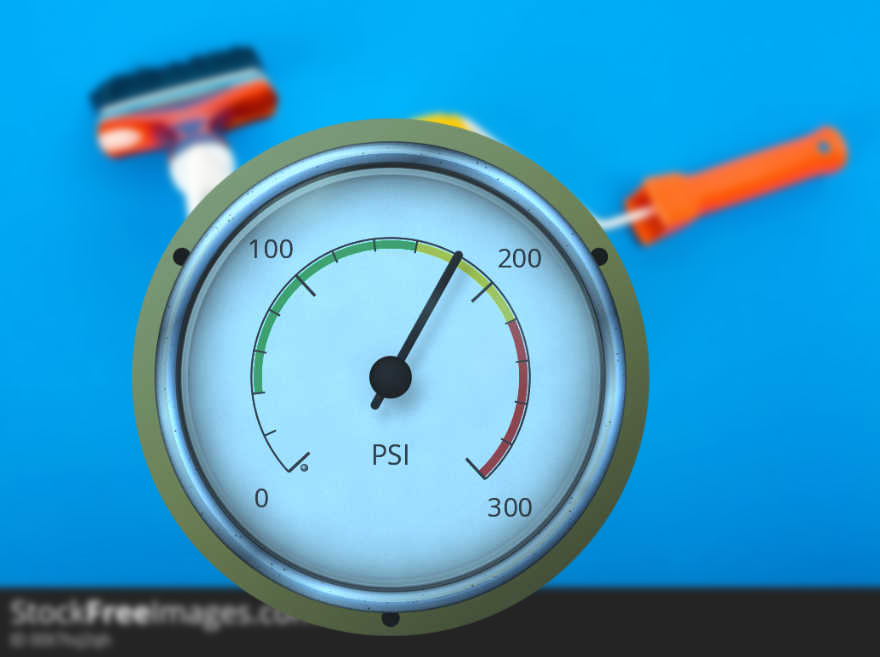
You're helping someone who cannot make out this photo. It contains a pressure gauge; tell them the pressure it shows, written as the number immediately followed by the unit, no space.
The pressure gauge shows 180psi
